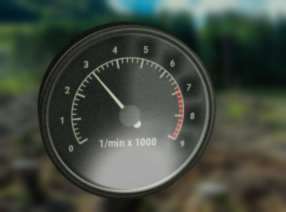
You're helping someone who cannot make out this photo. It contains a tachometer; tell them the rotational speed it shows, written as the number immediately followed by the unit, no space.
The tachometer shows 3000rpm
